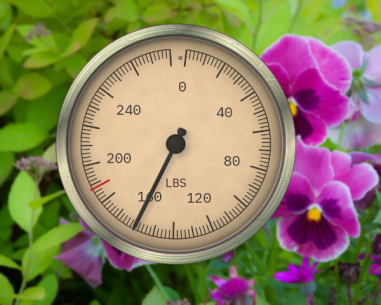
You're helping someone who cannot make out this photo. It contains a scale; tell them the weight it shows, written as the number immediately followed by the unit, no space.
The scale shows 160lb
